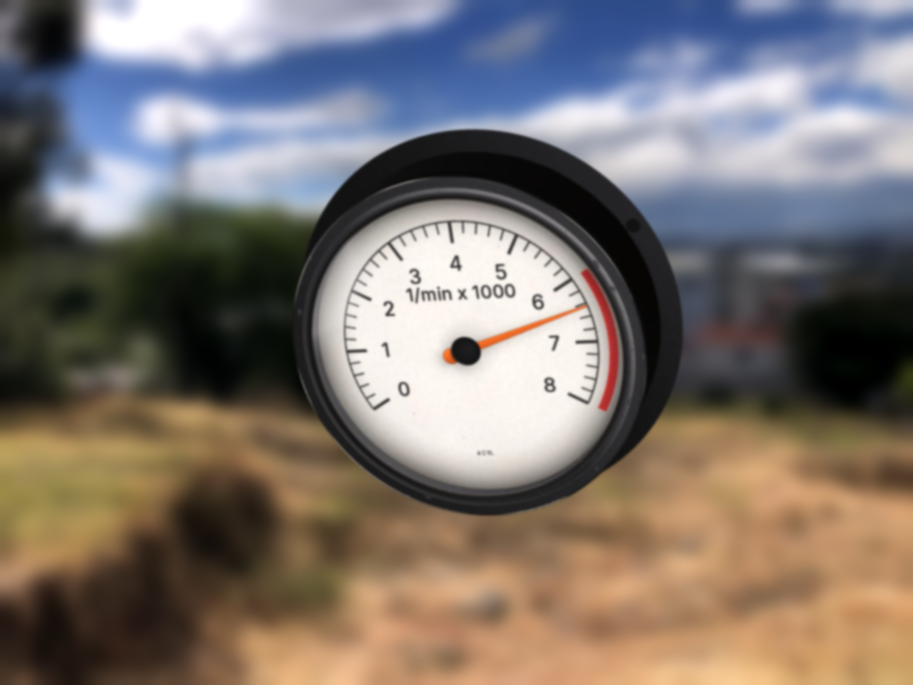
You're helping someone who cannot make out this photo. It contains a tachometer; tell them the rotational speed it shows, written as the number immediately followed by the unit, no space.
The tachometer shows 6400rpm
